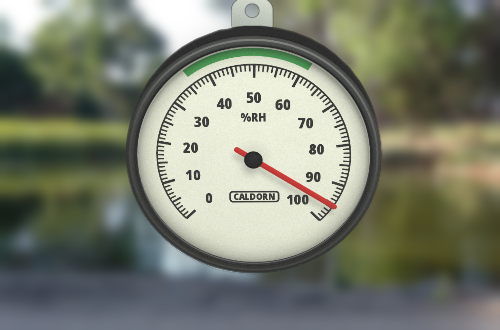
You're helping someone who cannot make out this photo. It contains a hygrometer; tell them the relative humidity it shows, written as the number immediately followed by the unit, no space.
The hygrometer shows 95%
